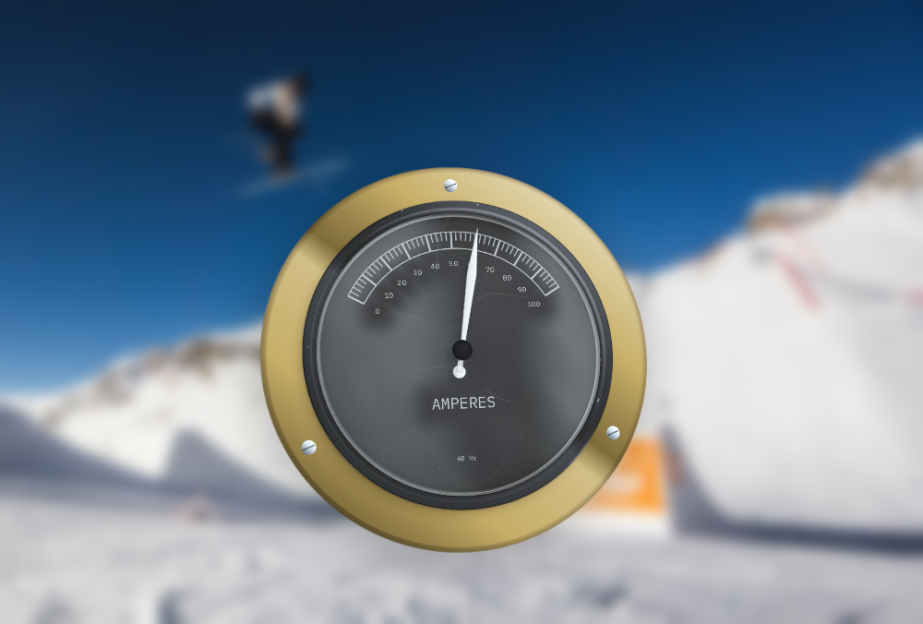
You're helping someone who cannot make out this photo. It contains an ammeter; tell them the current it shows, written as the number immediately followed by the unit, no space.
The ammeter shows 60A
